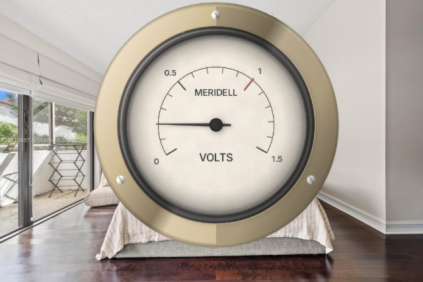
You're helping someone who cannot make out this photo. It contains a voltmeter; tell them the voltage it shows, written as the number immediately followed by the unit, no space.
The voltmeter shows 0.2V
